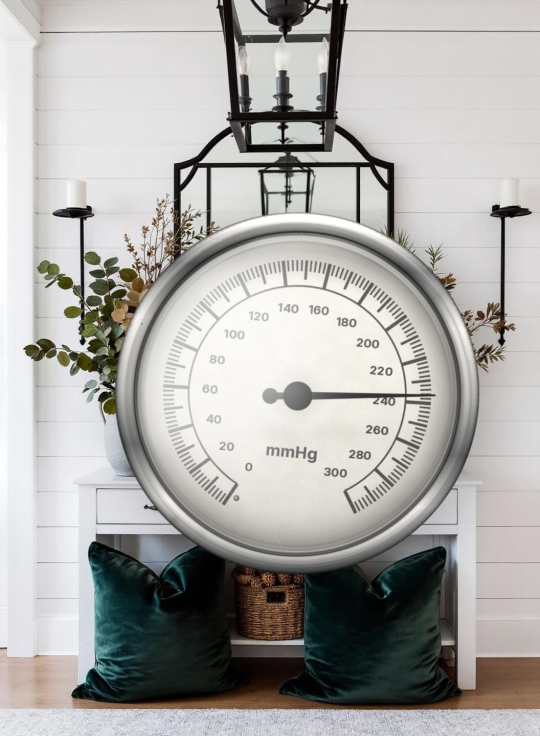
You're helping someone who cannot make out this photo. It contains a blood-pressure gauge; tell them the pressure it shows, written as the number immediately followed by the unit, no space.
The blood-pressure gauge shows 236mmHg
